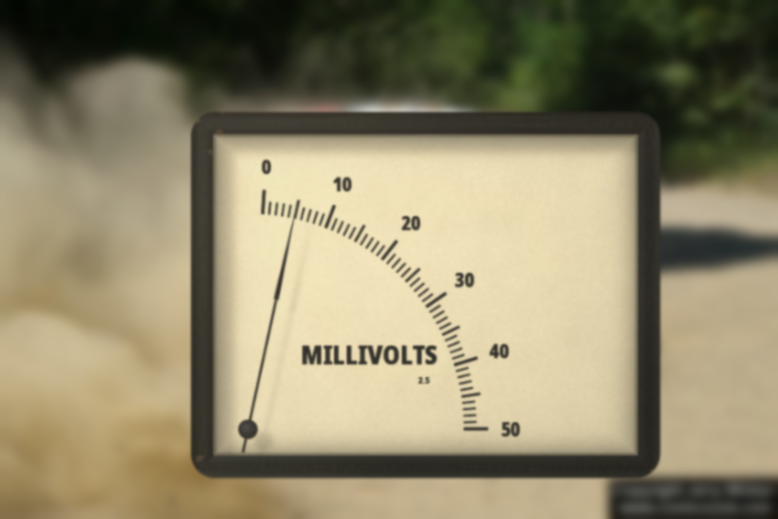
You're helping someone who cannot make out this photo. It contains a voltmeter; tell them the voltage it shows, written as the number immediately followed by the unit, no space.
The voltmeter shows 5mV
